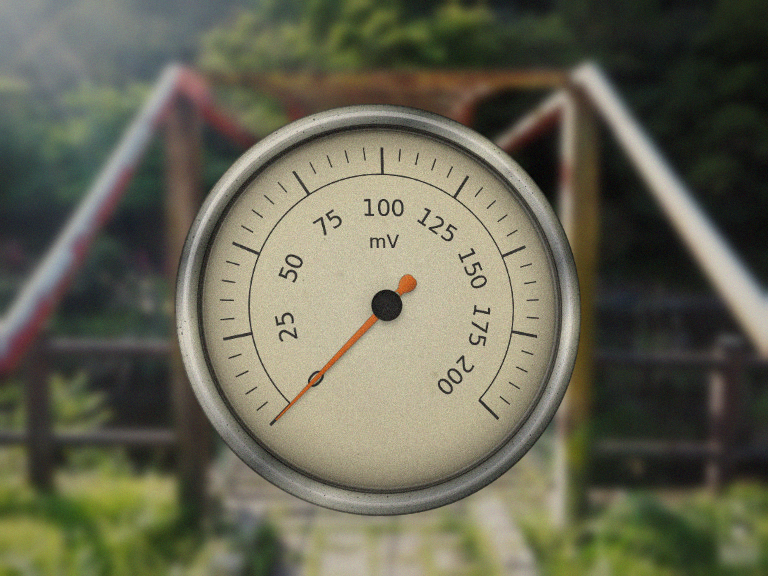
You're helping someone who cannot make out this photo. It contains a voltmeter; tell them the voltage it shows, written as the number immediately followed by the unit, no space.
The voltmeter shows 0mV
